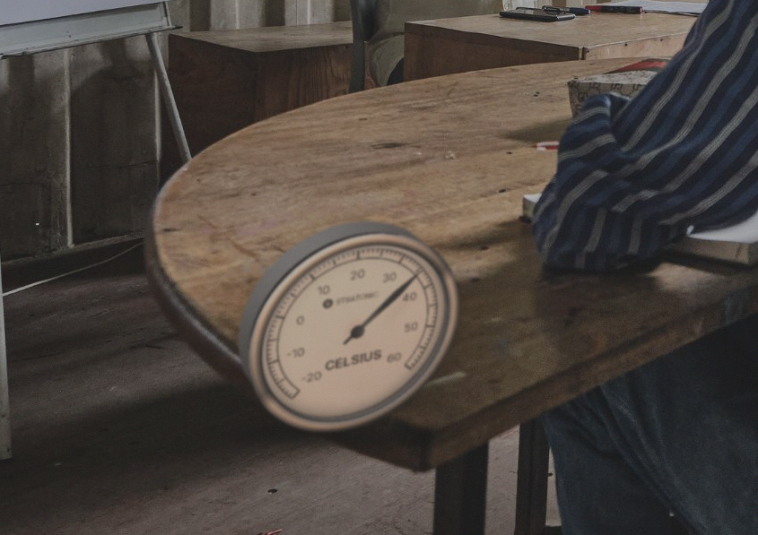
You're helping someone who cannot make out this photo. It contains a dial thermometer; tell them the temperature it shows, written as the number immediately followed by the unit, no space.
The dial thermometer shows 35°C
